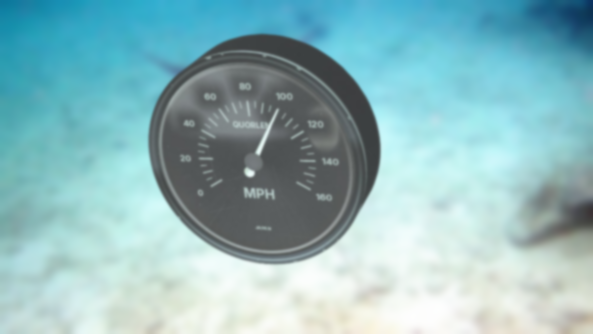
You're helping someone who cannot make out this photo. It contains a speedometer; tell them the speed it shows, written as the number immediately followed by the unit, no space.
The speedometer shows 100mph
